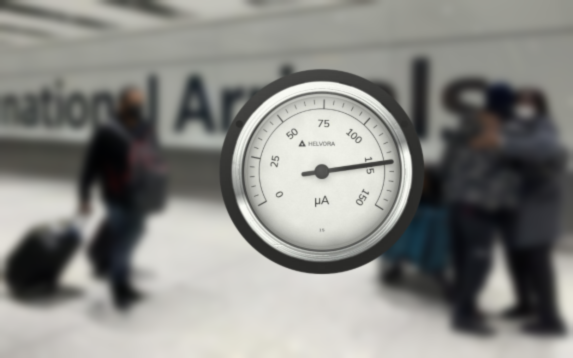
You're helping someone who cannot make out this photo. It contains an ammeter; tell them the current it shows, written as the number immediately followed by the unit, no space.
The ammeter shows 125µA
